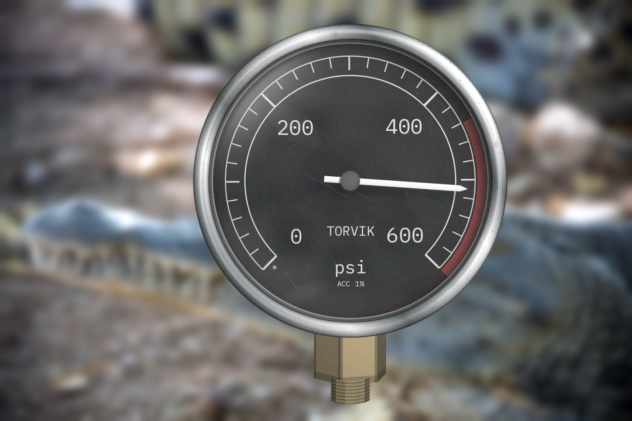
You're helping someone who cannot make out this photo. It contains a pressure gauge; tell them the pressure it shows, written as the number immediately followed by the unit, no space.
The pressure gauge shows 510psi
